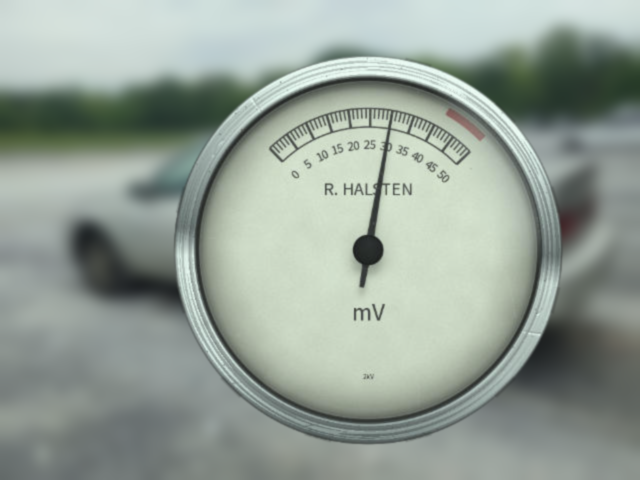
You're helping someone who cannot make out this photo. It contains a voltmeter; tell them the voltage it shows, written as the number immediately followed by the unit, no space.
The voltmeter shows 30mV
